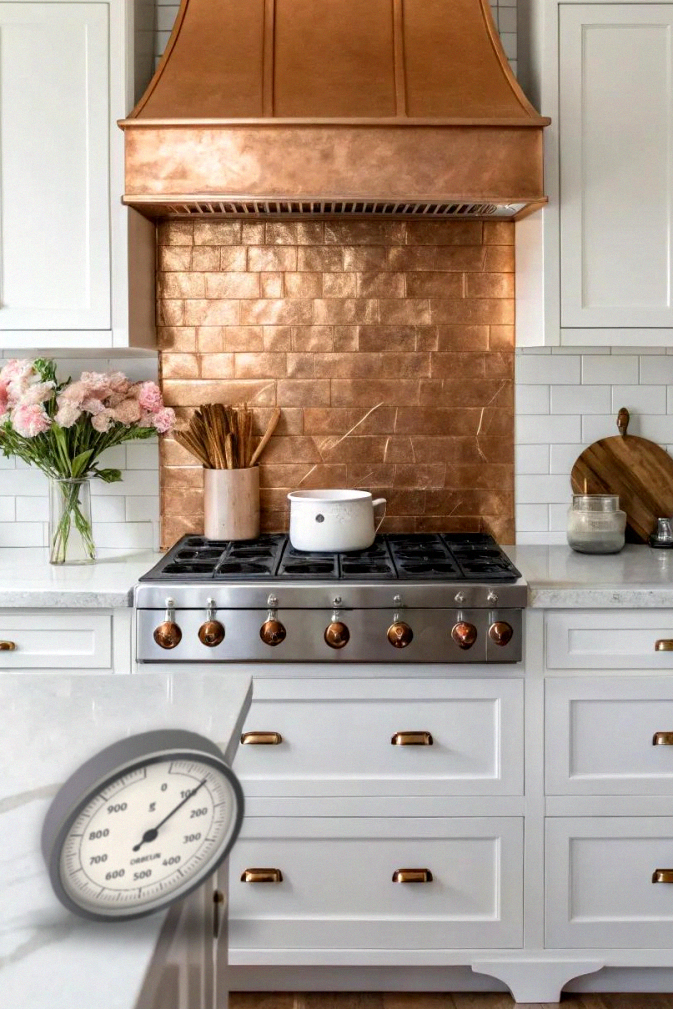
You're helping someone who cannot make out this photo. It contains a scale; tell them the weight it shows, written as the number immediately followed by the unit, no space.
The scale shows 100g
